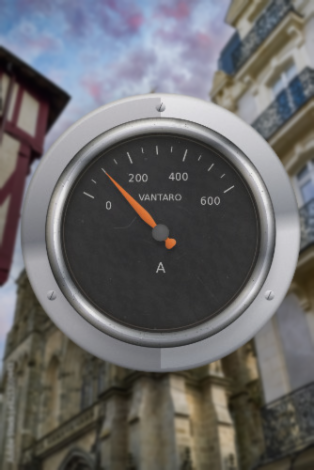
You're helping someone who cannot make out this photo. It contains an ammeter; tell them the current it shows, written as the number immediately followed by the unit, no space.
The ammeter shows 100A
